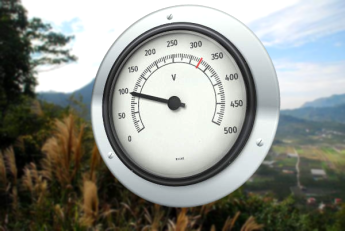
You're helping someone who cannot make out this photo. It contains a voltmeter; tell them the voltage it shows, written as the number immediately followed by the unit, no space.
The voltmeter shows 100V
